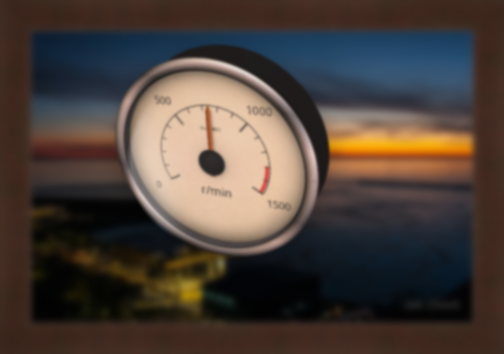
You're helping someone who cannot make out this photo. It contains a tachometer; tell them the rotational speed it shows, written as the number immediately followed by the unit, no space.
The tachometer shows 750rpm
